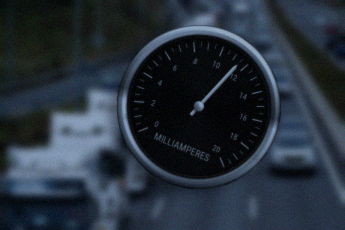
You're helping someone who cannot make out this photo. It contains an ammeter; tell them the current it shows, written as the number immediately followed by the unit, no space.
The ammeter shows 11.5mA
